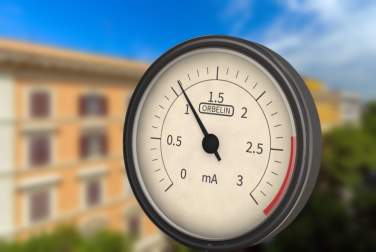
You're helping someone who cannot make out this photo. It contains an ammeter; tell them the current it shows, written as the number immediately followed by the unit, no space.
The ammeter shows 1.1mA
